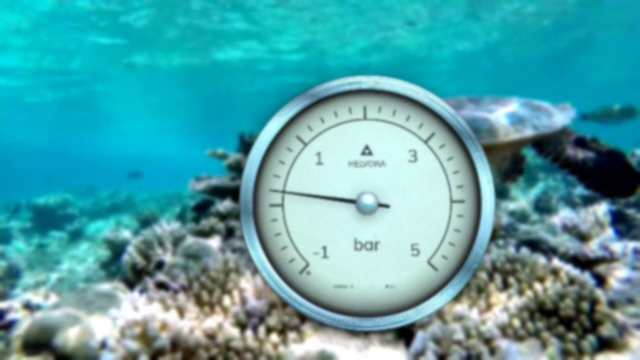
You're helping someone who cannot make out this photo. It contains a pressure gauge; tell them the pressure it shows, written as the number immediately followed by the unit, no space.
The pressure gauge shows 0.2bar
